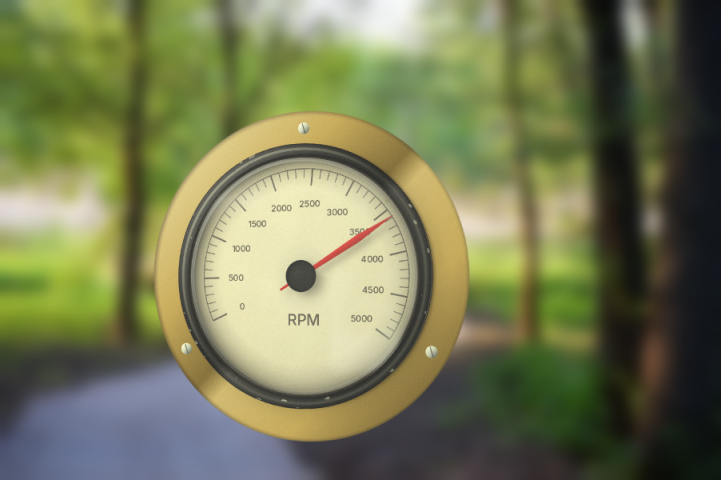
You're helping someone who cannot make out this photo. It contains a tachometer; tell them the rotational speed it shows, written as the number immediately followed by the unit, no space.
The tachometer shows 3600rpm
